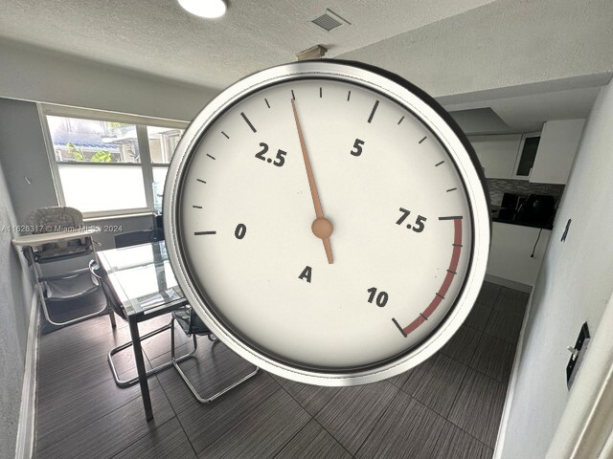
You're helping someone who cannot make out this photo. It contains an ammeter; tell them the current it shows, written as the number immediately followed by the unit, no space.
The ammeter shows 3.5A
